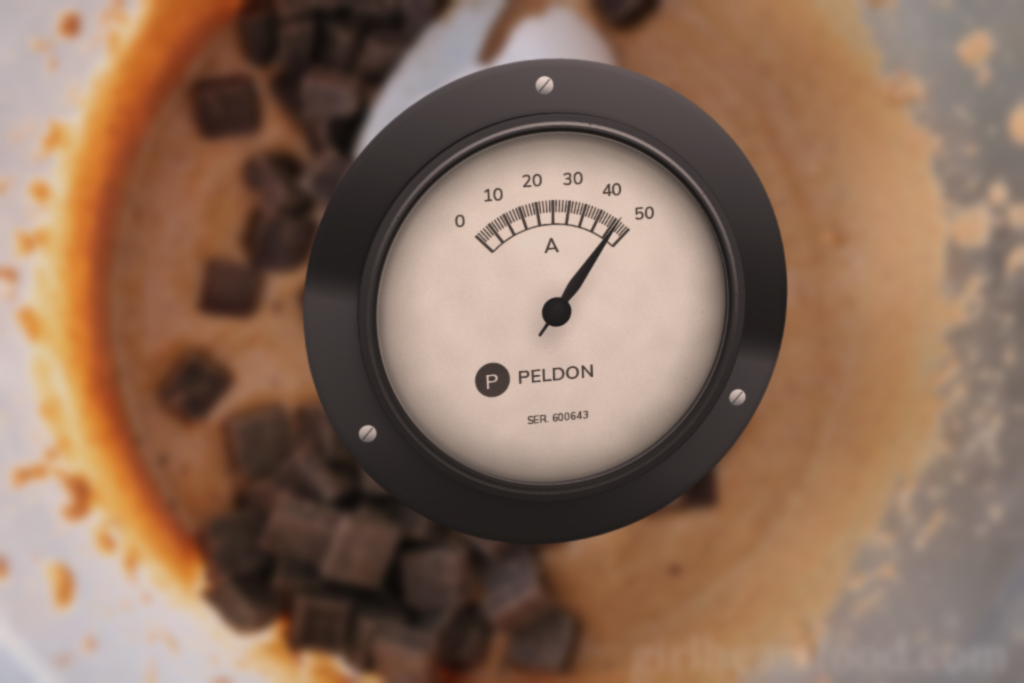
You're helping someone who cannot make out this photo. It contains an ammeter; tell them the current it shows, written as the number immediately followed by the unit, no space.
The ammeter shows 45A
